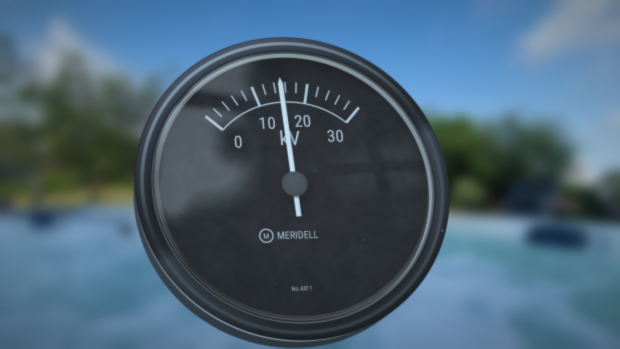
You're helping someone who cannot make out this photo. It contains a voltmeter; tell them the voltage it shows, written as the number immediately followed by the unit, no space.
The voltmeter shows 15kV
